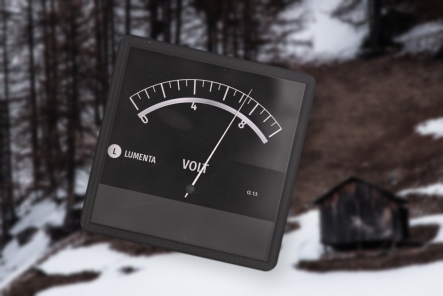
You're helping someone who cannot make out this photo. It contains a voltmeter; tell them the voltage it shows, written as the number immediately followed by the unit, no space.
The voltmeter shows 7.25V
